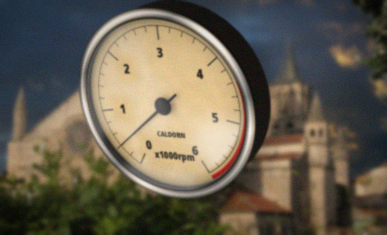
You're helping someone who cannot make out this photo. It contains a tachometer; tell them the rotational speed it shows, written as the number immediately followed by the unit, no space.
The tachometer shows 400rpm
